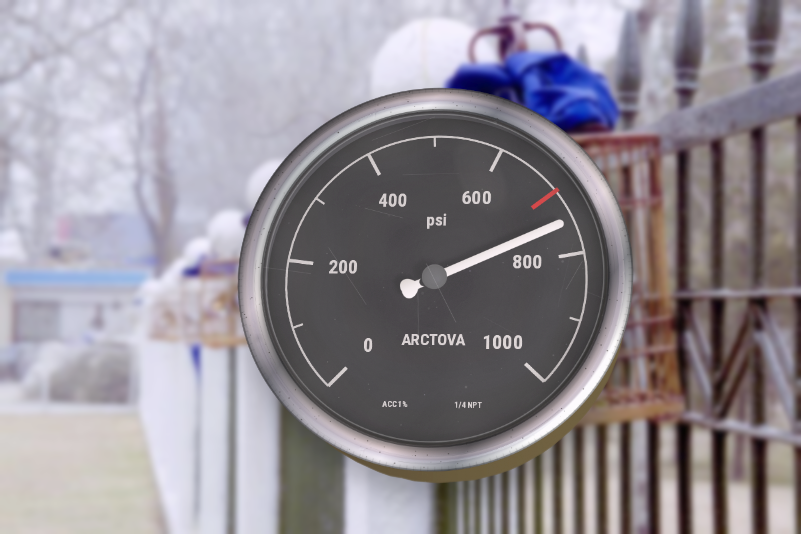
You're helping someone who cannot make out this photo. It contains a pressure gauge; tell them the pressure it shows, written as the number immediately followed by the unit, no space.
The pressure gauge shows 750psi
